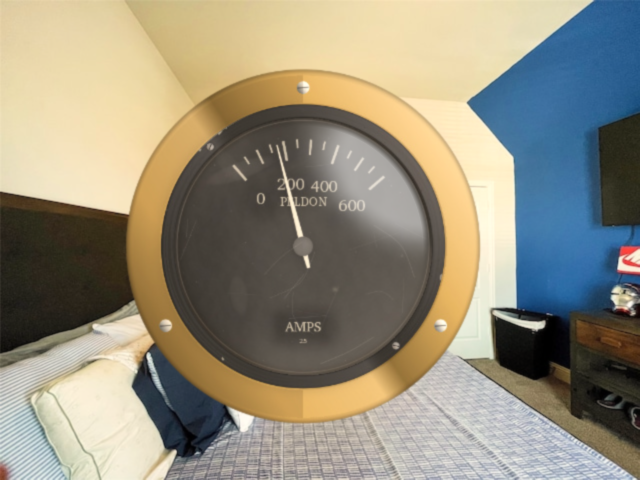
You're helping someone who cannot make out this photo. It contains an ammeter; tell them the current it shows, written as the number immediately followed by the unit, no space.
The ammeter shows 175A
